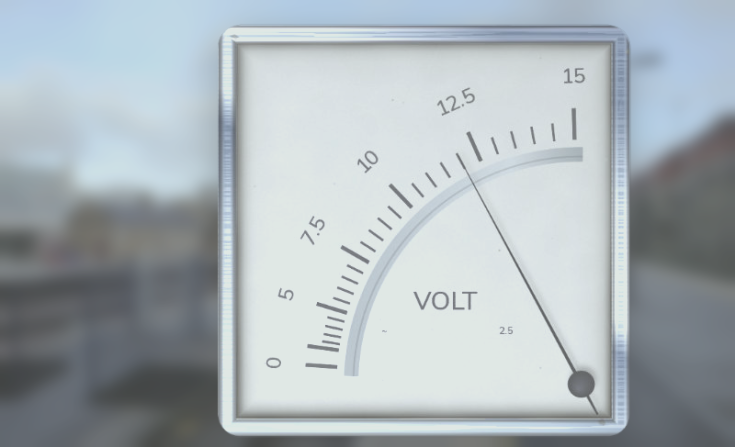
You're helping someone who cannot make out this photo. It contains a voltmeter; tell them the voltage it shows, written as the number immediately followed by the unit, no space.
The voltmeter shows 12V
